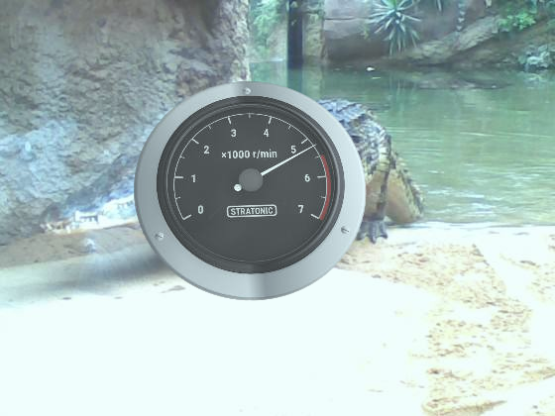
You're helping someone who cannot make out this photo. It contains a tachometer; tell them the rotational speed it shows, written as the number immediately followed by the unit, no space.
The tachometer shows 5250rpm
